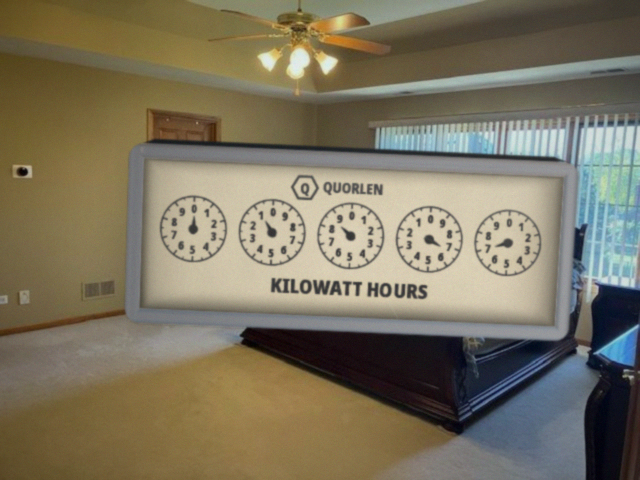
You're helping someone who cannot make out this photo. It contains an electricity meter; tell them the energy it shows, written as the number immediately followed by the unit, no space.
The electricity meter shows 867kWh
